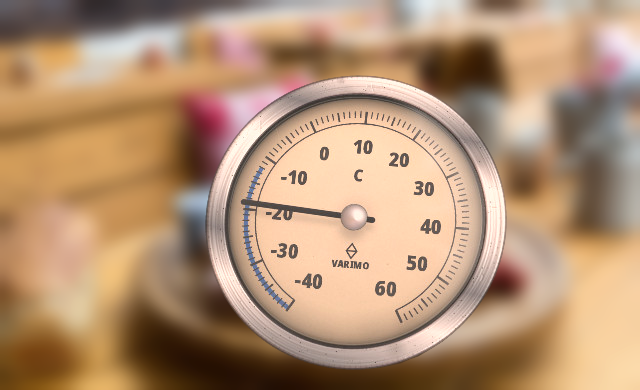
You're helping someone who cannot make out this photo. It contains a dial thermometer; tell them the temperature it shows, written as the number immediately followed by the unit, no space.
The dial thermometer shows -19°C
